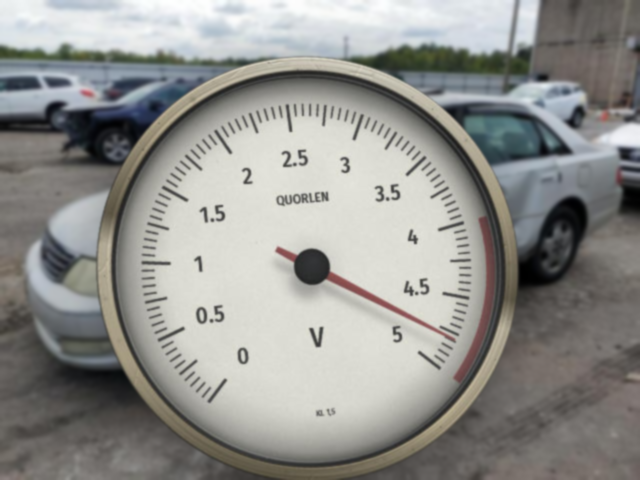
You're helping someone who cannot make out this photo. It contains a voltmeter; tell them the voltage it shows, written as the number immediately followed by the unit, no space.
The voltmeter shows 4.8V
